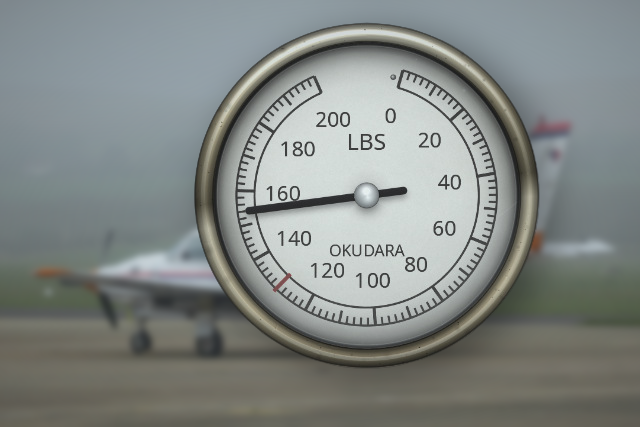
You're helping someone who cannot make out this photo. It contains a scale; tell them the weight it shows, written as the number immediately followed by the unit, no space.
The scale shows 154lb
